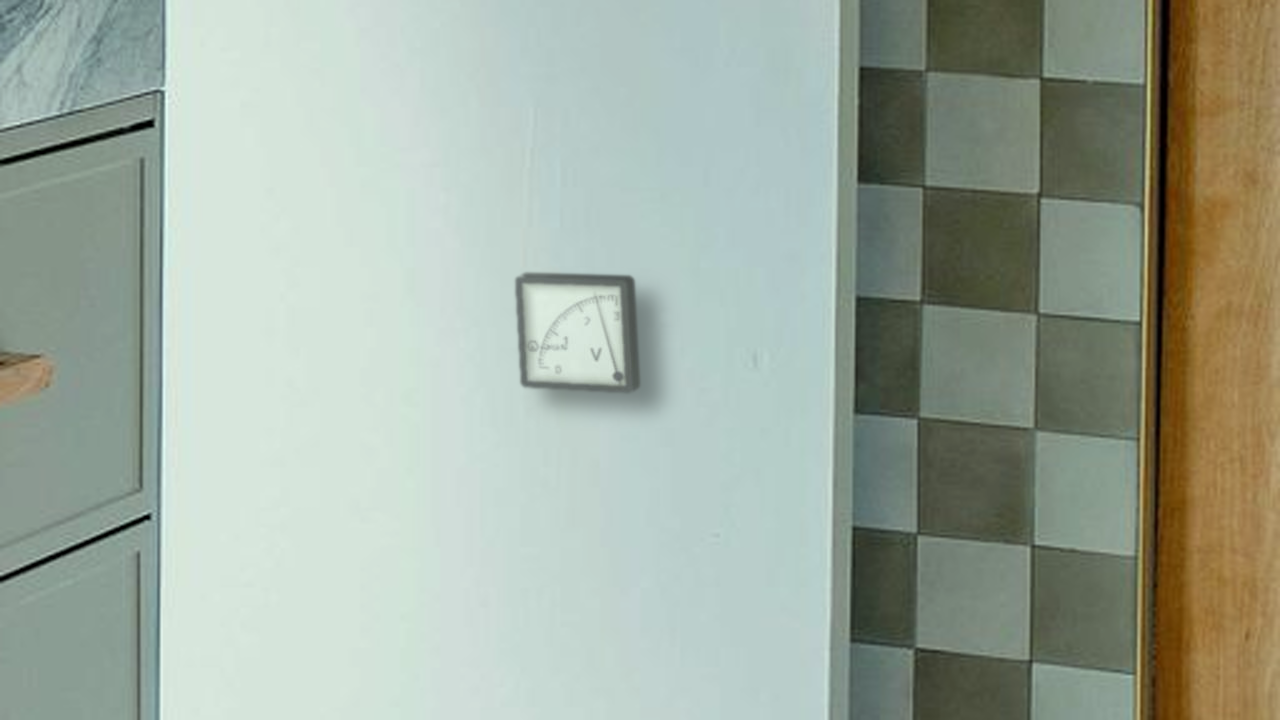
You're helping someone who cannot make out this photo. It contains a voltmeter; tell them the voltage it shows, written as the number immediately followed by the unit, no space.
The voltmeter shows 2.5V
